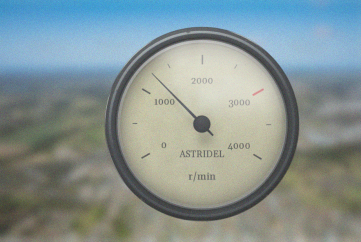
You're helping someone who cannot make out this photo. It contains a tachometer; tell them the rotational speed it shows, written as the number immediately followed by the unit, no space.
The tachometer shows 1250rpm
